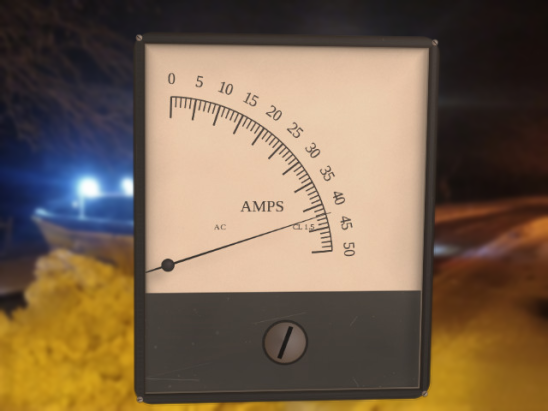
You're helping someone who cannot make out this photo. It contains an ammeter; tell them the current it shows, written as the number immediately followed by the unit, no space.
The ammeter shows 42A
